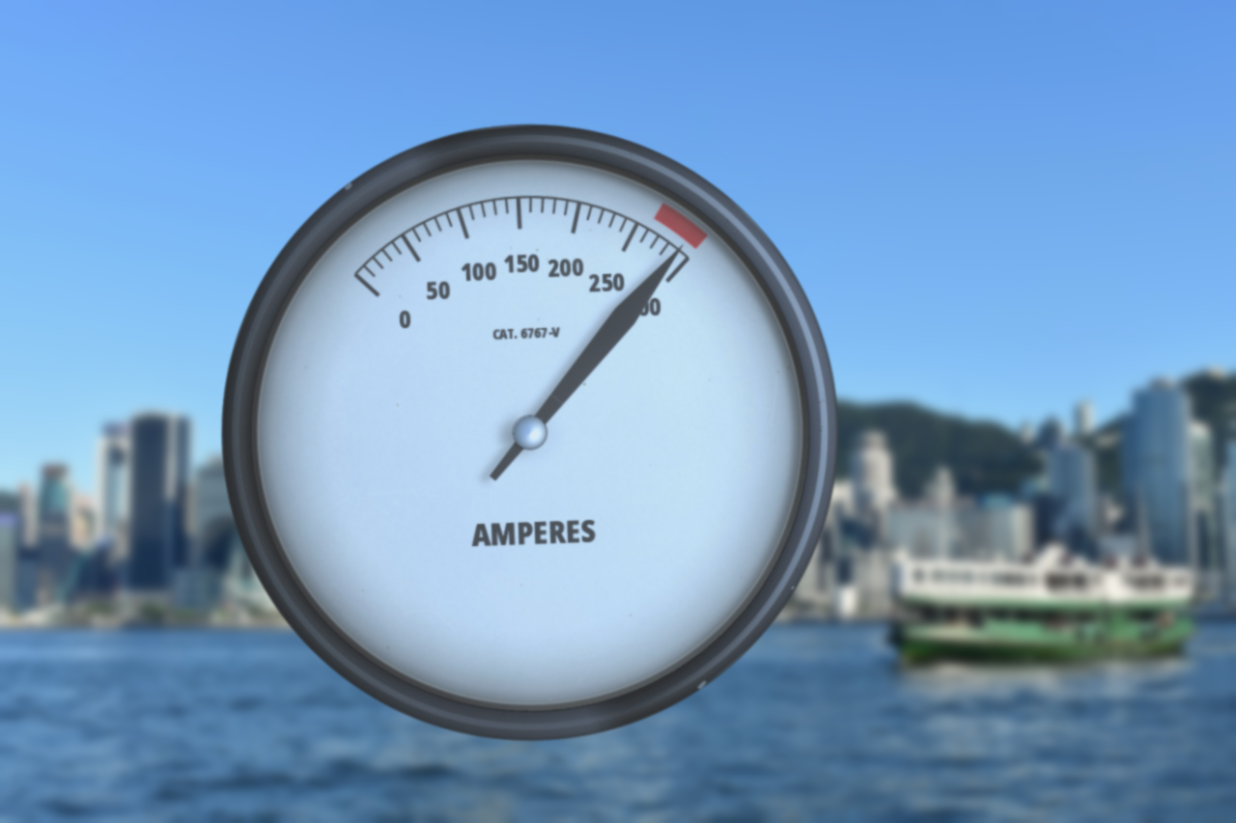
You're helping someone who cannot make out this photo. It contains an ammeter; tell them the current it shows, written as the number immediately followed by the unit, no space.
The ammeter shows 290A
